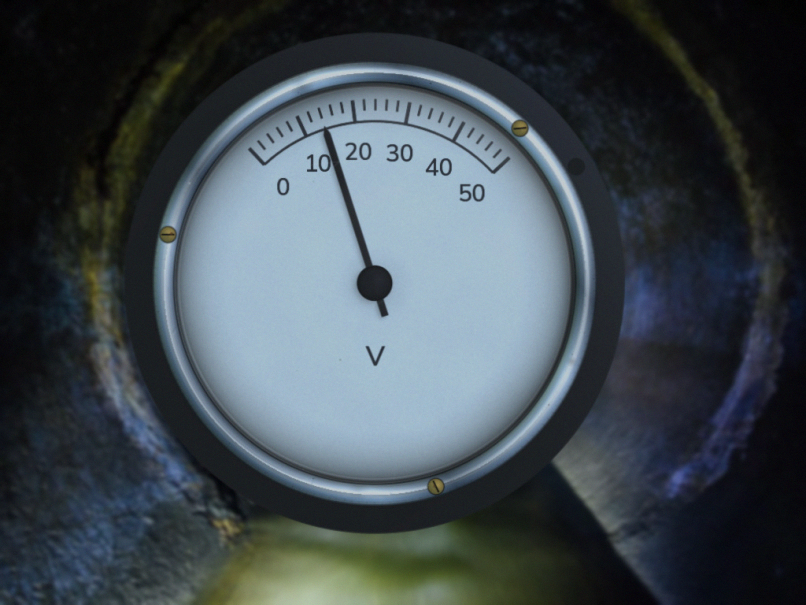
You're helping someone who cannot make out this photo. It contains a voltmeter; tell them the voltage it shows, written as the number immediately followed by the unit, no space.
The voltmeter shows 14V
